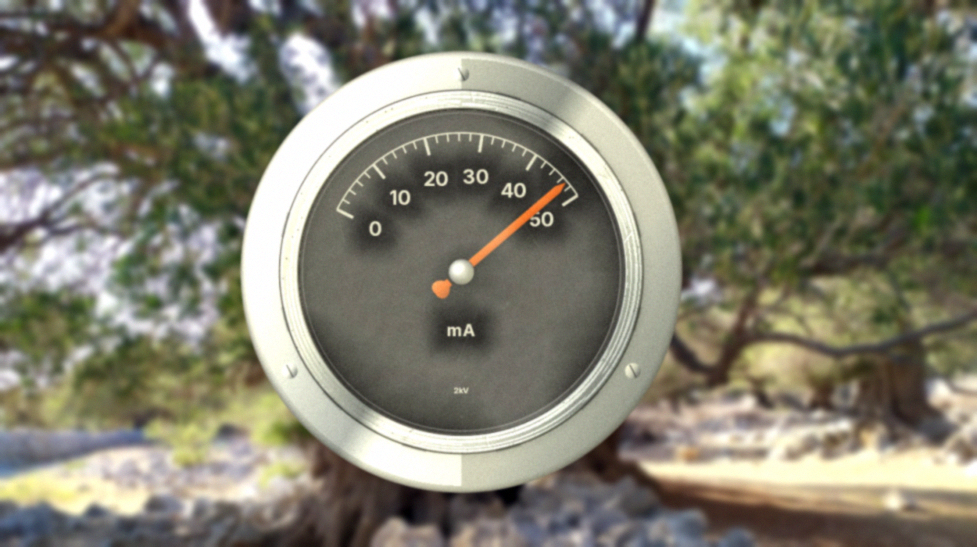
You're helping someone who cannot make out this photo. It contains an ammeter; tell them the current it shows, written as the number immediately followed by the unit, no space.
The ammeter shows 47mA
